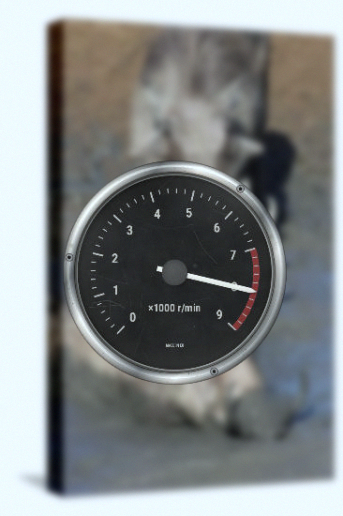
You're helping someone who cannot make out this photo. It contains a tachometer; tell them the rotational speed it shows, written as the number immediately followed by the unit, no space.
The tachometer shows 8000rpm
